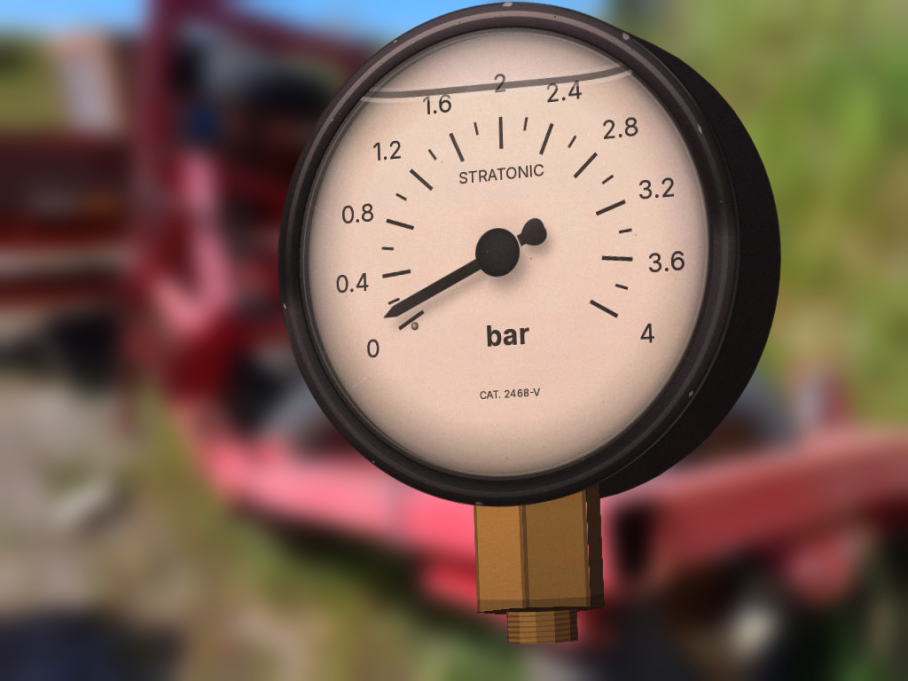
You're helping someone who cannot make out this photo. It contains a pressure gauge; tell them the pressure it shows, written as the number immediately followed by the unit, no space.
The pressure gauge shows 0.1bar
